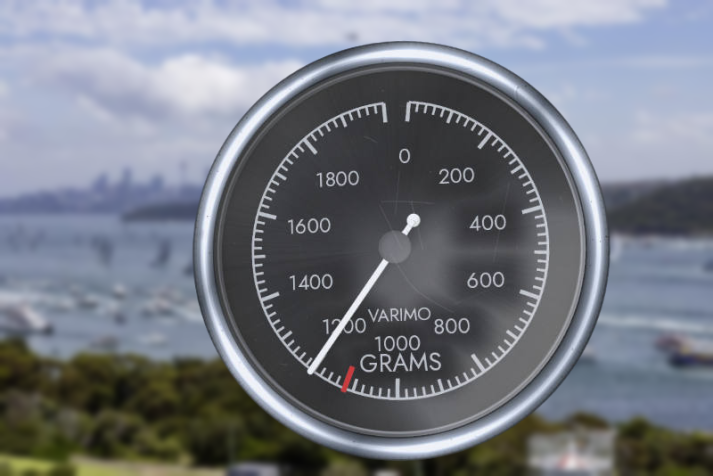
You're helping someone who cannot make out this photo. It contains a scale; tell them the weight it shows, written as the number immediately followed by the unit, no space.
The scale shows 1200g
